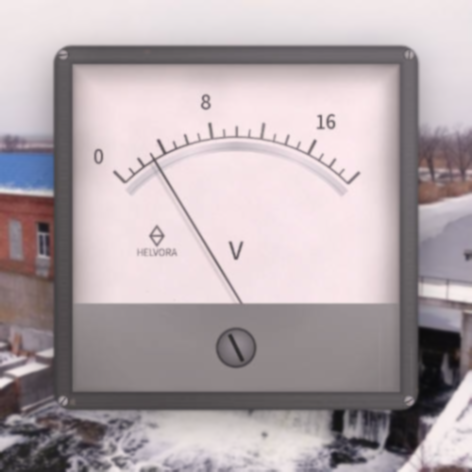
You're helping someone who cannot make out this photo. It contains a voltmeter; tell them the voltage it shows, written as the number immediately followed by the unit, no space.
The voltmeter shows 3V
